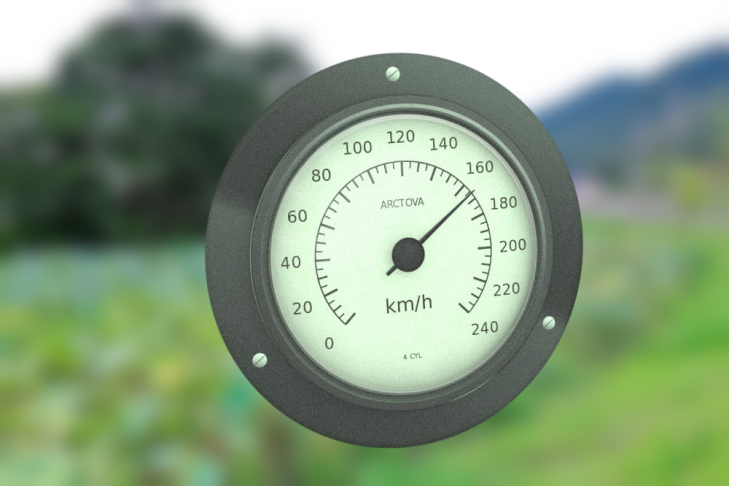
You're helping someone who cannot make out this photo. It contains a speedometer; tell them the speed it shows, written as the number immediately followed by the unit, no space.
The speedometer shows 165km/h
